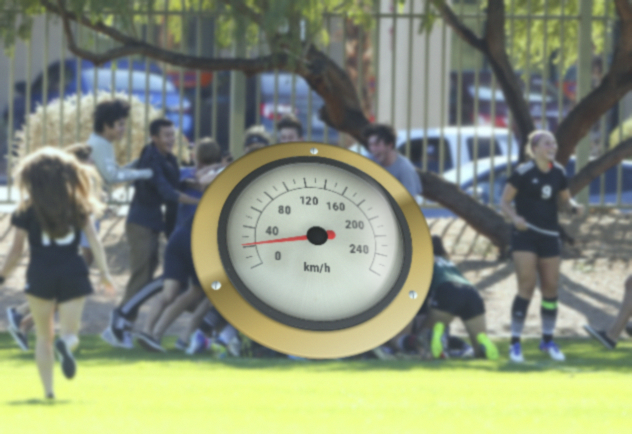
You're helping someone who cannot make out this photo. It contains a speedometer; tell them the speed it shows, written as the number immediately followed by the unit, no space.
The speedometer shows 20km/h
